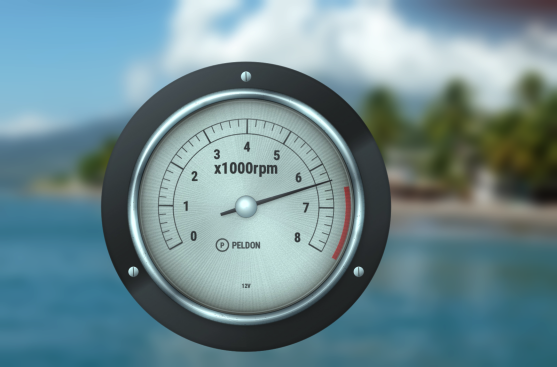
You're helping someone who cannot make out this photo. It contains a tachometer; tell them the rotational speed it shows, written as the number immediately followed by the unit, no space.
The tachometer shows 6400rpm
